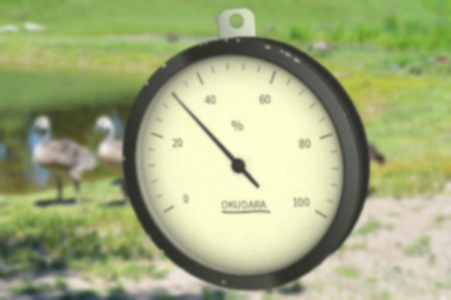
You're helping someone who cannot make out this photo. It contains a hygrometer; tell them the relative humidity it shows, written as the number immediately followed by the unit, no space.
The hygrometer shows 32%
